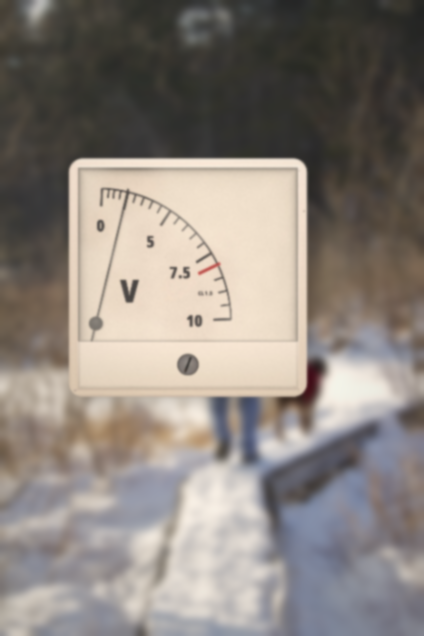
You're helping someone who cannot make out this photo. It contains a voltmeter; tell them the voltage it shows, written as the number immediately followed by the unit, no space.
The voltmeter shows 2.5V
